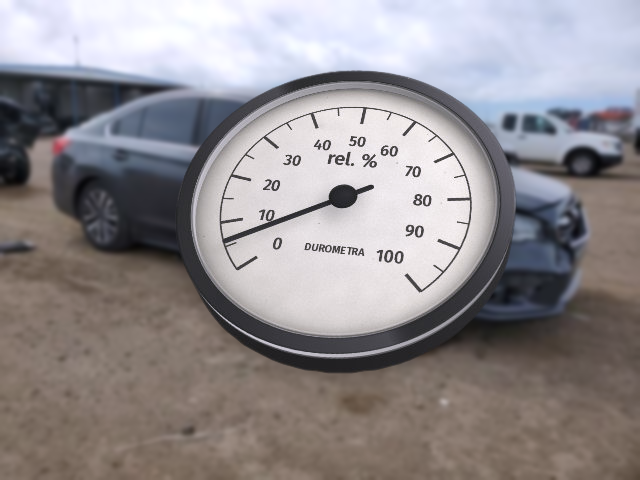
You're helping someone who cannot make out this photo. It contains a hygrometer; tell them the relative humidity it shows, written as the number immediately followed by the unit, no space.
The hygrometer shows 5%
